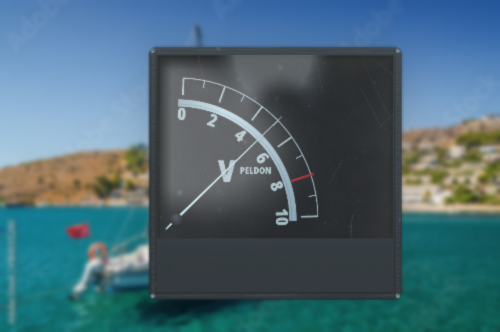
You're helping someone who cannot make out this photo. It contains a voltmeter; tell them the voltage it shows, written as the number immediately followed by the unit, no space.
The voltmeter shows 5V
